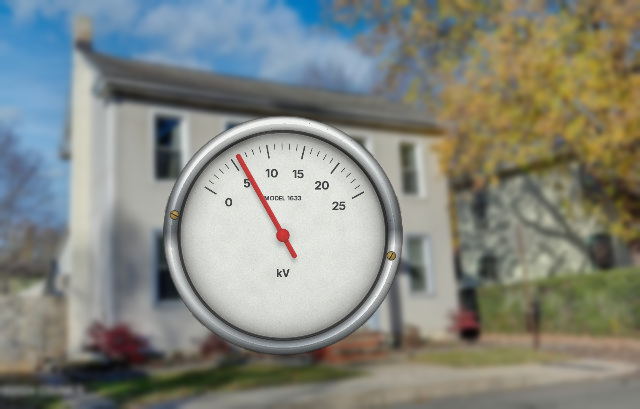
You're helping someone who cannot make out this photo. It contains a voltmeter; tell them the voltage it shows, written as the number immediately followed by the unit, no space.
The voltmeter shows 6kV
